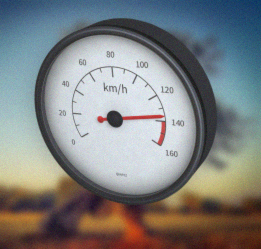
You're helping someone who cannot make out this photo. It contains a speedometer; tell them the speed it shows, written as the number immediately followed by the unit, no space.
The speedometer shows 135km/h
